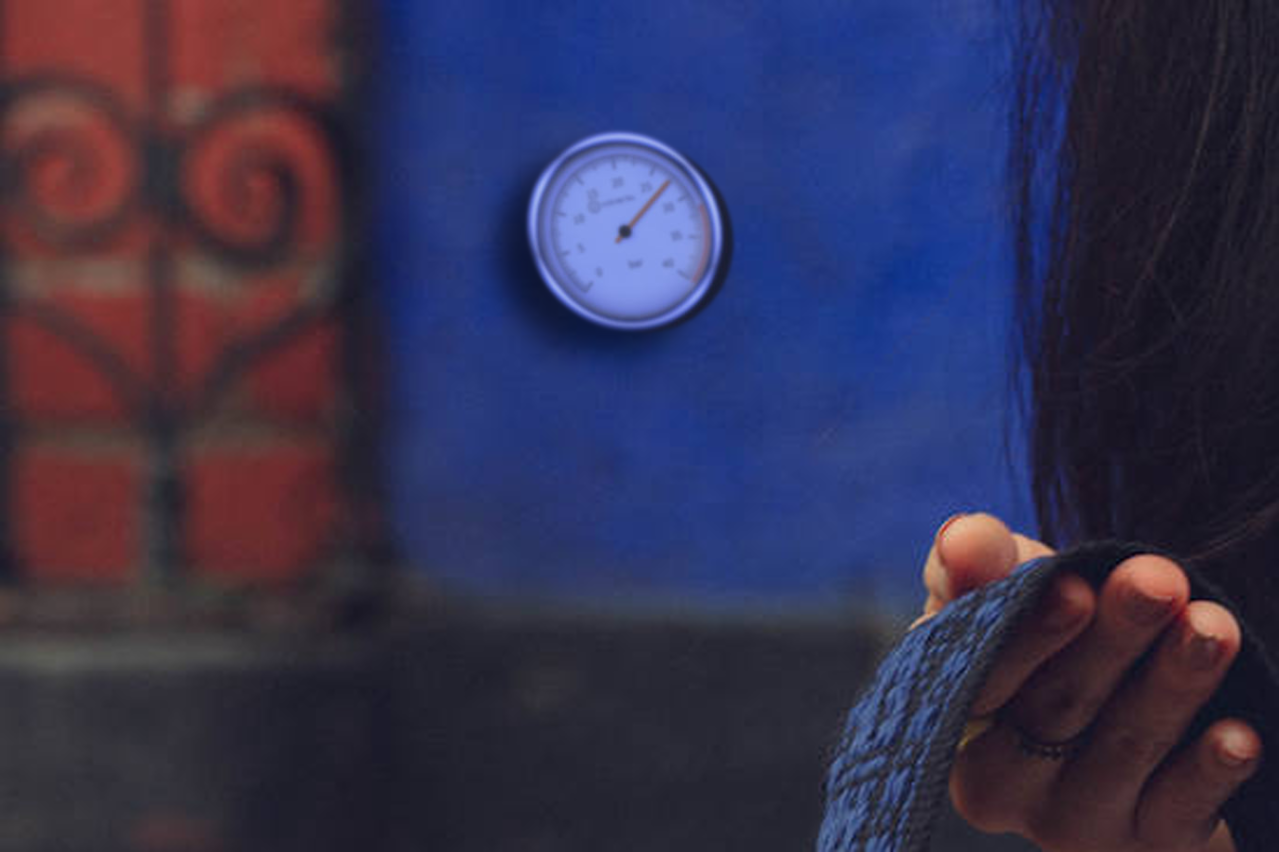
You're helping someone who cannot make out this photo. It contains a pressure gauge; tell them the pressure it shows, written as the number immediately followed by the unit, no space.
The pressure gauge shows 27.5bar
